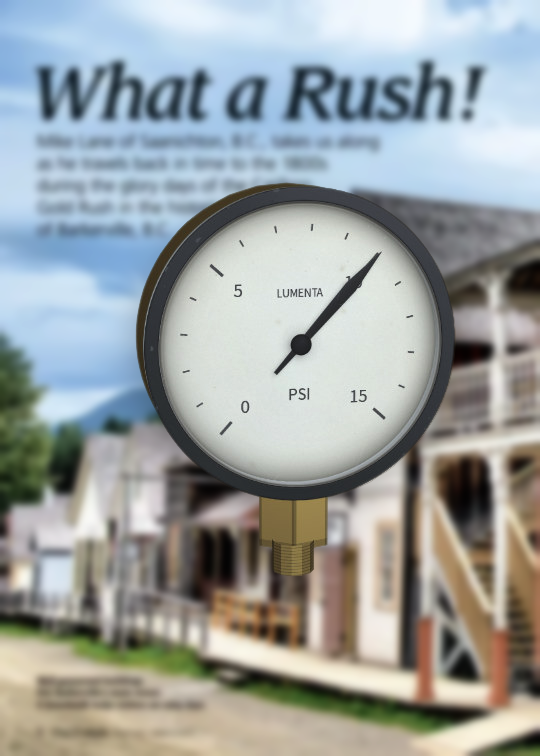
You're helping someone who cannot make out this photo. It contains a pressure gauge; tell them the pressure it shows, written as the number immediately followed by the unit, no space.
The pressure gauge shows 10psi
